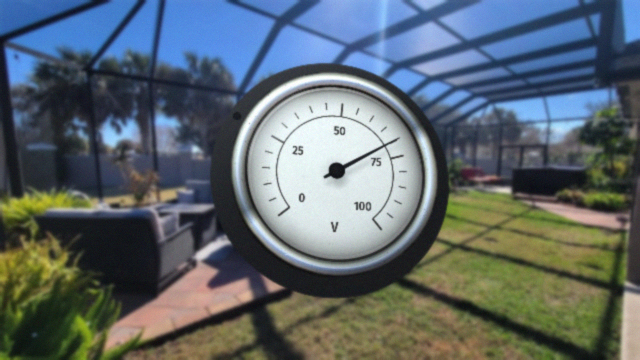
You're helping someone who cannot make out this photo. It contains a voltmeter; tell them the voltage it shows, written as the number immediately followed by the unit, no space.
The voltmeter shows 70V
